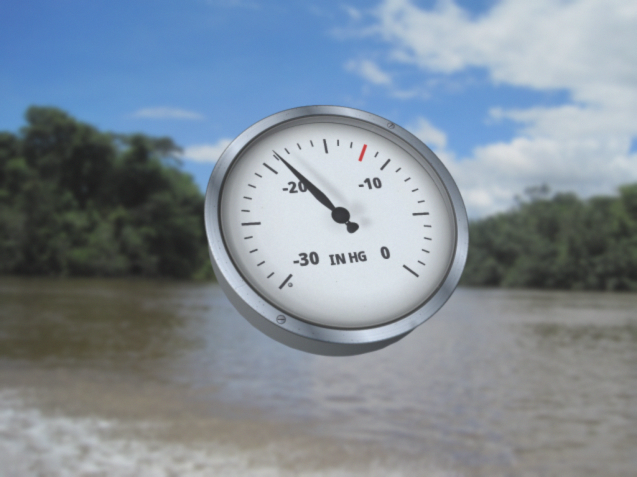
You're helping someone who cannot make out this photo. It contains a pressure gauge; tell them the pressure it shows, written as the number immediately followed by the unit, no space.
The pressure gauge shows -19inHg
